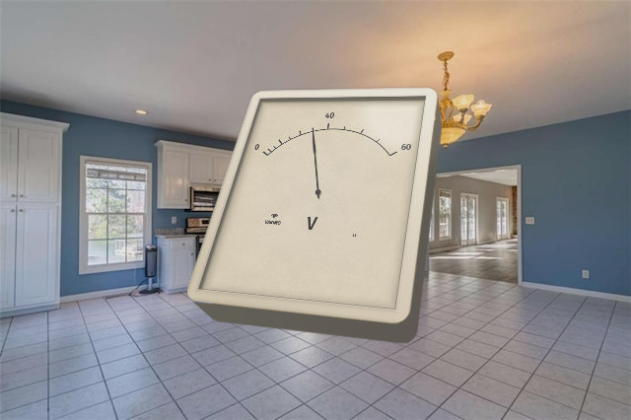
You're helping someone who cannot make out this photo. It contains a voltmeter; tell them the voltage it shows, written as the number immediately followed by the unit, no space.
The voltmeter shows 35V
